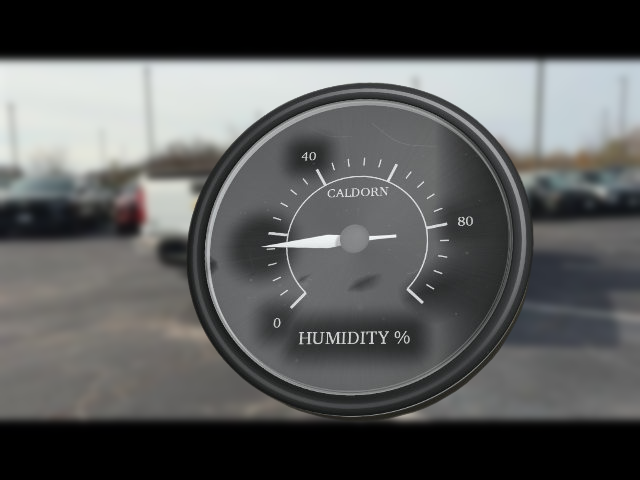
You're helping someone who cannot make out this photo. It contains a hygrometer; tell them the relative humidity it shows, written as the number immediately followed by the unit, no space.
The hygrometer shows 16%
